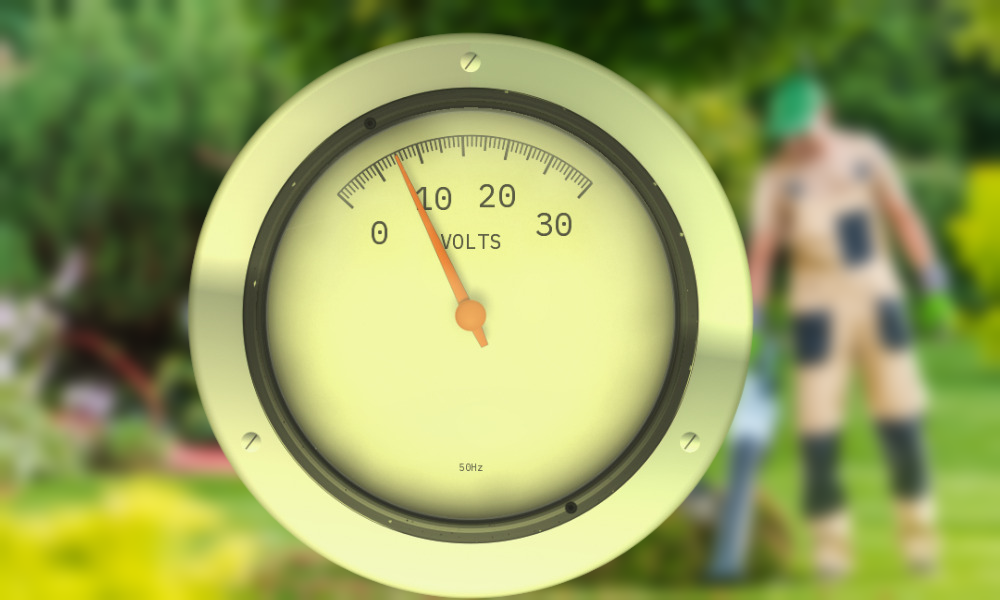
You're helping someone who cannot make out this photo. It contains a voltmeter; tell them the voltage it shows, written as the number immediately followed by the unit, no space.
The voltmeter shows 7.5V
